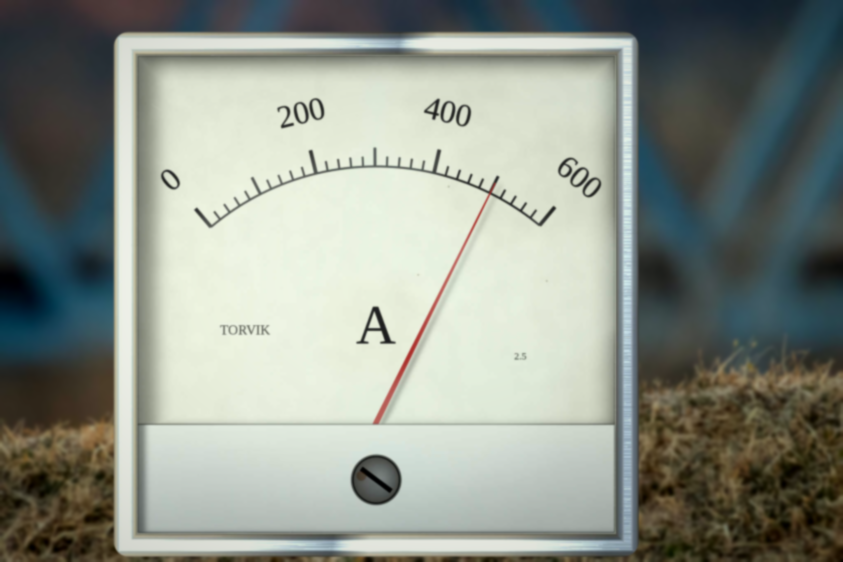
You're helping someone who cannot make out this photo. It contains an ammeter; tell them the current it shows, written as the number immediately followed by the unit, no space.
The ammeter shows 500A
